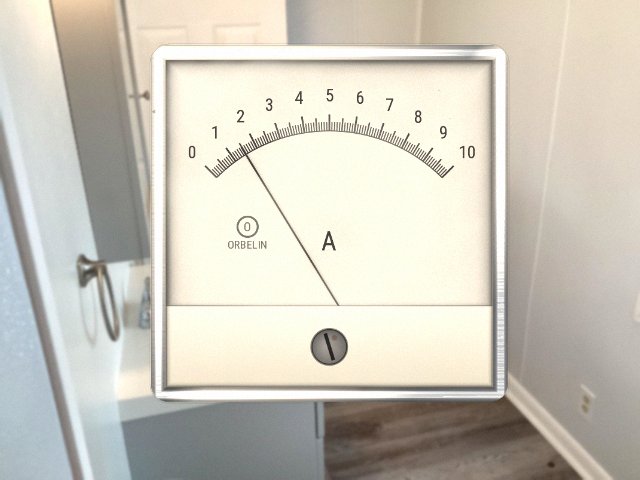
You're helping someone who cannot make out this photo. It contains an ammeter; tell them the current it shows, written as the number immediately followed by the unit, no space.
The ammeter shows 1.5A
